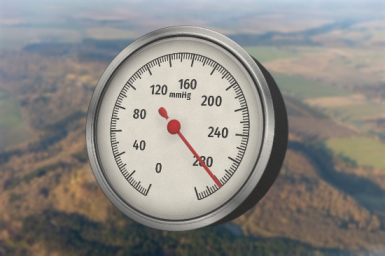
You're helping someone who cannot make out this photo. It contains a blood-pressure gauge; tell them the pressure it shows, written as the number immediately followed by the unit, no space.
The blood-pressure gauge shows 280mmHg
